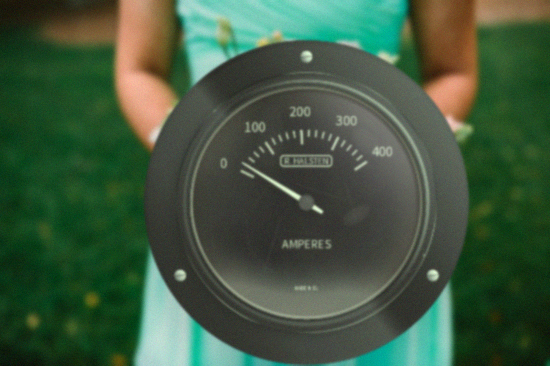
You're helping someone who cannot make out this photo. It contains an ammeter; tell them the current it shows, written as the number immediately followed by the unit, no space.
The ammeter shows 20A
